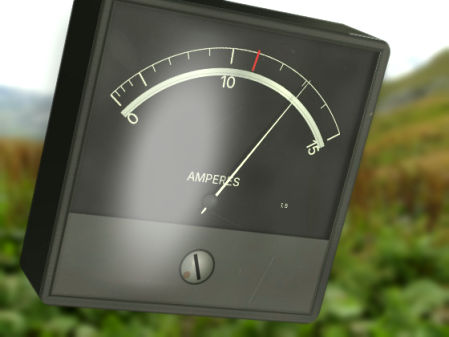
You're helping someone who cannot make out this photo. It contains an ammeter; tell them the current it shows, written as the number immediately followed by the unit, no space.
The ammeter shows 13A
